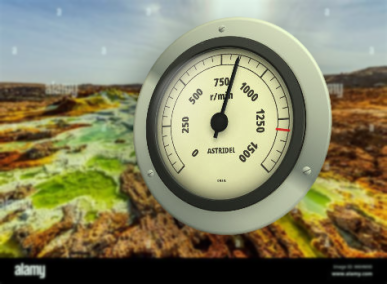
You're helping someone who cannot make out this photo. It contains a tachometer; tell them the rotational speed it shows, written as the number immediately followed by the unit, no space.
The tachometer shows 850rpm
